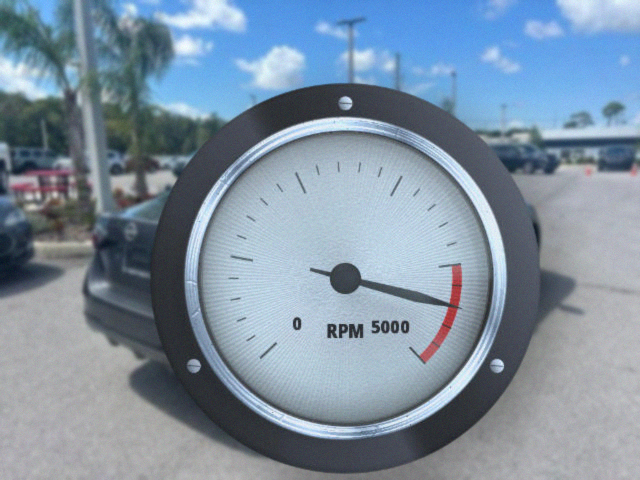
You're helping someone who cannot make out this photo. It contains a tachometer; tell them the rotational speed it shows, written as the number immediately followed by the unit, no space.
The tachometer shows 4400rpm
